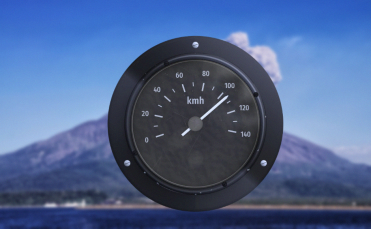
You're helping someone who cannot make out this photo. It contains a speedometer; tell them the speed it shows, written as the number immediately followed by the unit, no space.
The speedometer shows 105km/h
